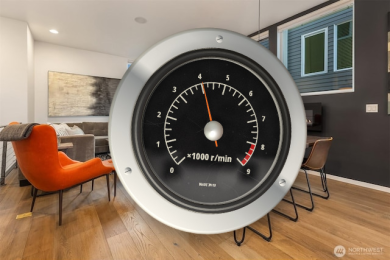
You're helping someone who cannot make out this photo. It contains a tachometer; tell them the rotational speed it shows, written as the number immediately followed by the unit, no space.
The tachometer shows 4000rpm
